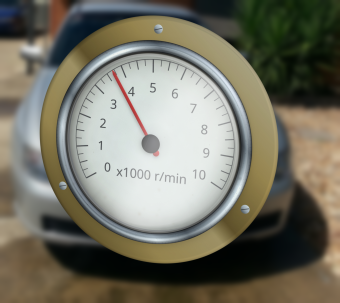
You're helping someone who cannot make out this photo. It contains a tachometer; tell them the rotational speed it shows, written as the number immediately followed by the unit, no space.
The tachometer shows 3750rpm
